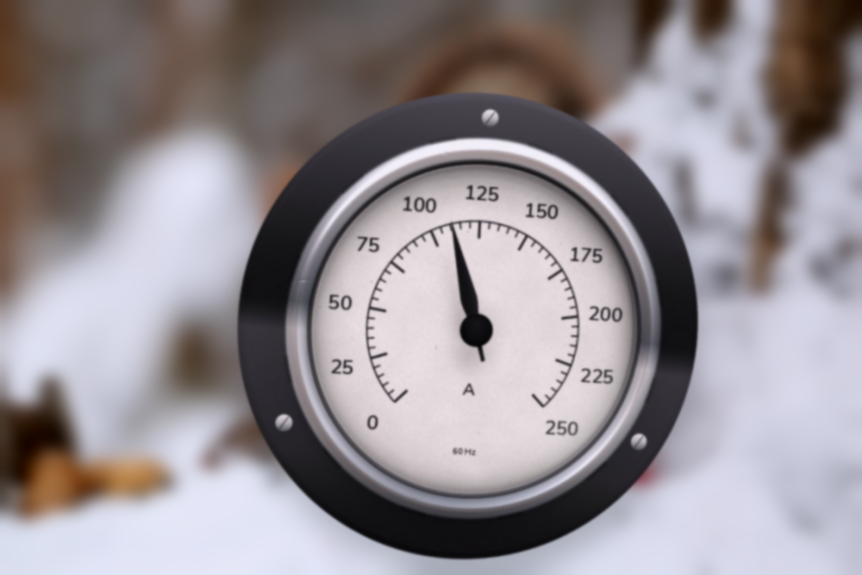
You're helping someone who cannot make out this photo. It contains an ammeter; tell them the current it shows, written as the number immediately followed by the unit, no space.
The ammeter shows 110A
